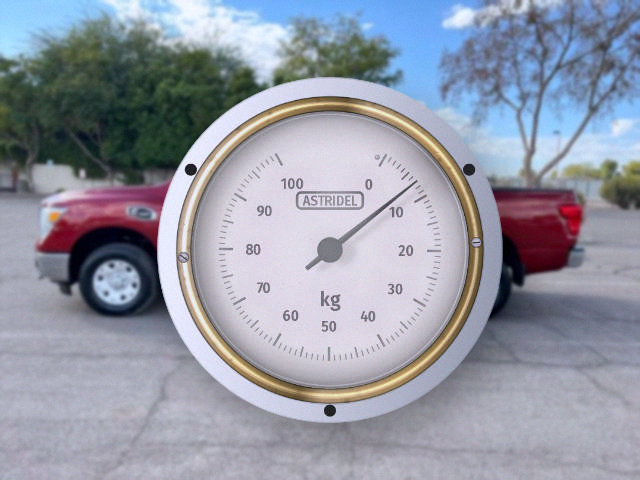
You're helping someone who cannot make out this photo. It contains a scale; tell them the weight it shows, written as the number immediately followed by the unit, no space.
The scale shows 7kg
